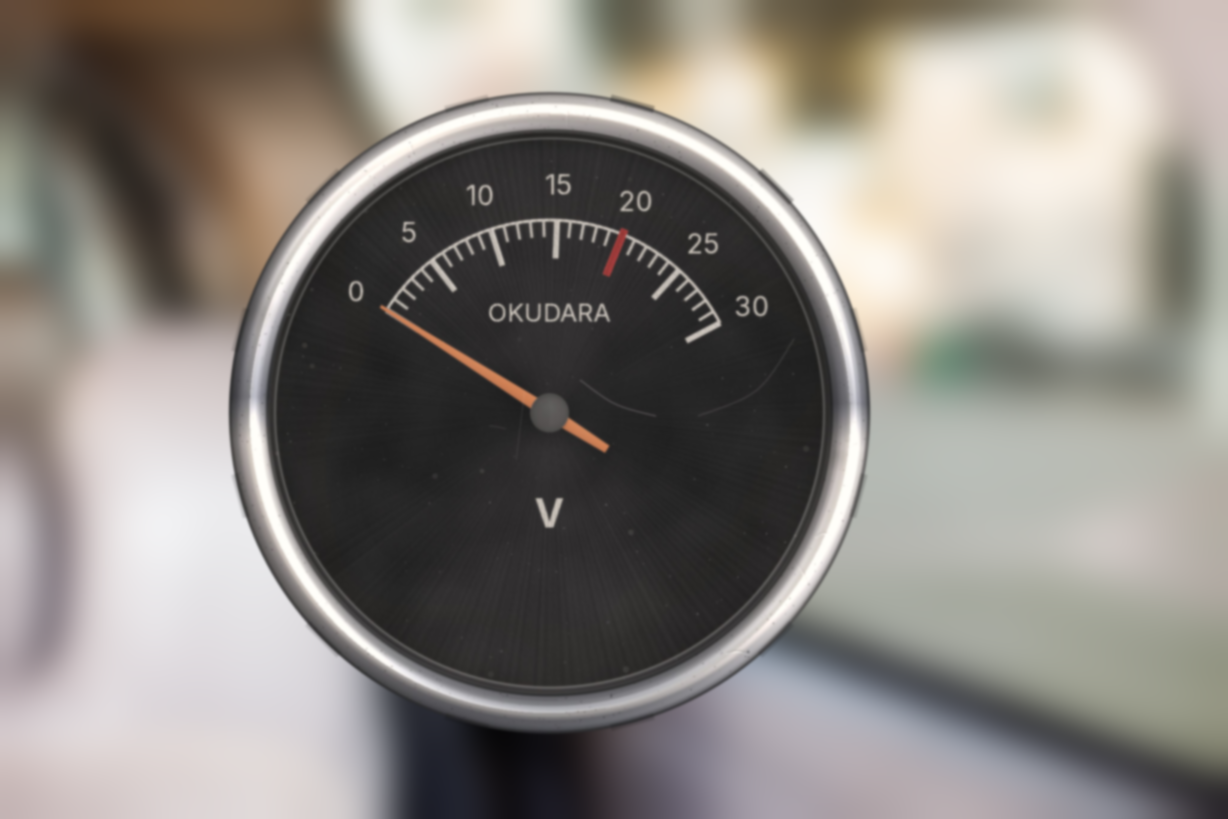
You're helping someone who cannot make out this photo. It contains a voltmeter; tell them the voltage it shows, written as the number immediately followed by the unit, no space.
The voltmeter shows 0V
